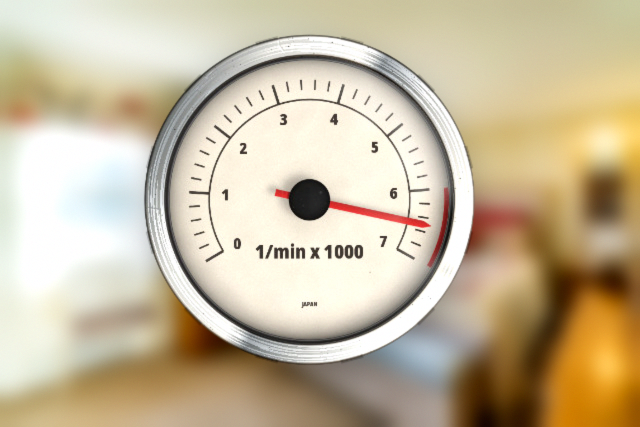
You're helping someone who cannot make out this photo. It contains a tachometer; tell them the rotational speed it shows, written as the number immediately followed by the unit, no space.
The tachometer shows 6500rpm
